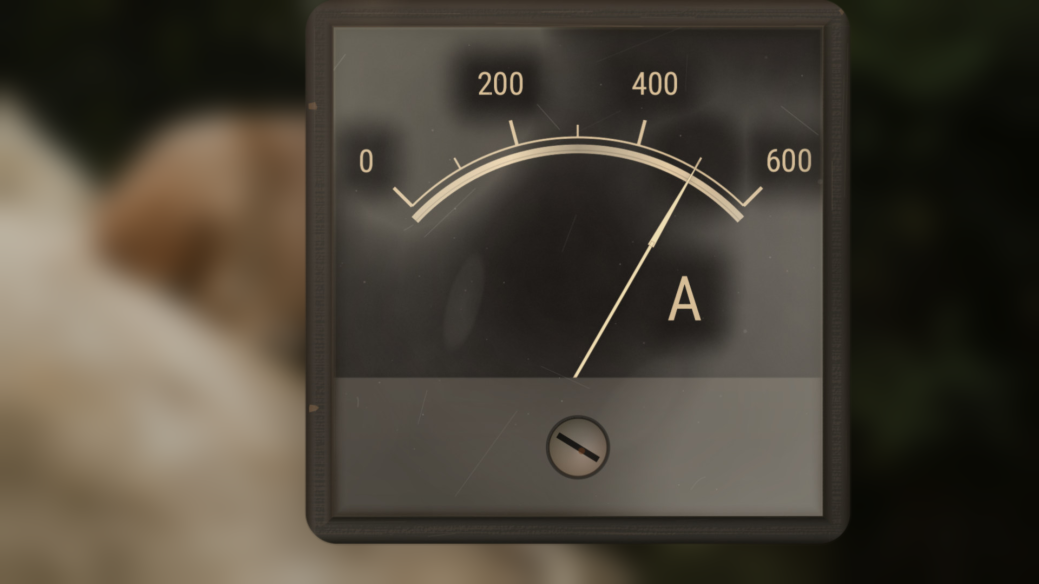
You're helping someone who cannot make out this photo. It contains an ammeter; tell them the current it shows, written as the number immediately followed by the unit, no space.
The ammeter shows 500A
